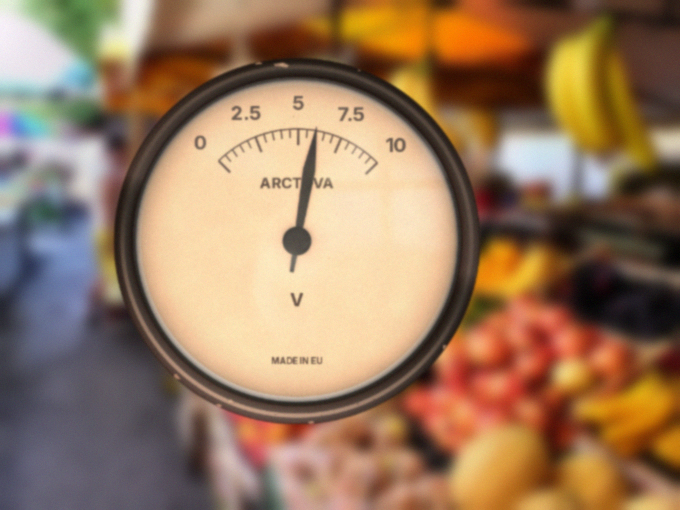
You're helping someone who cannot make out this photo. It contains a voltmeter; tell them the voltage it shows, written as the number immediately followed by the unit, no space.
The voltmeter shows 6V
